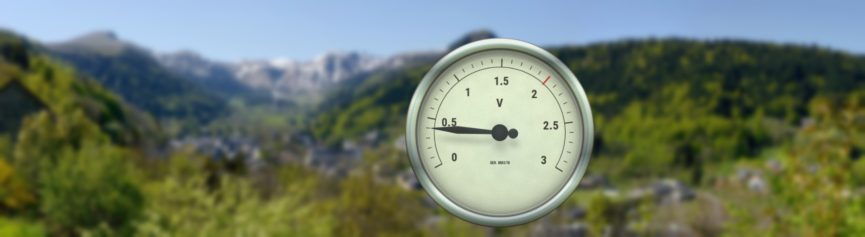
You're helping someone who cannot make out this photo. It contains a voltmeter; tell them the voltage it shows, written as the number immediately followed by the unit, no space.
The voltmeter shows 0.4V
